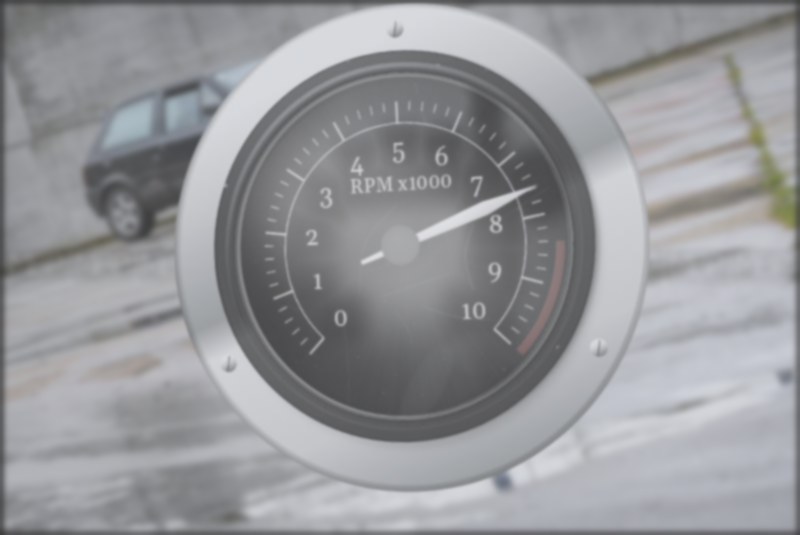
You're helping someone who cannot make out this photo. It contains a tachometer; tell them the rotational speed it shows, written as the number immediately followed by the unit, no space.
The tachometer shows 7600rpm
